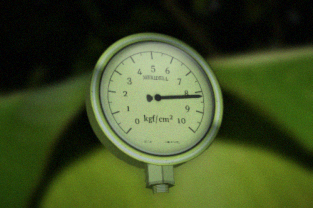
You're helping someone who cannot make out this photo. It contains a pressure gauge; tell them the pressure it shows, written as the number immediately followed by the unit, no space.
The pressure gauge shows 8.25kg/cm²
